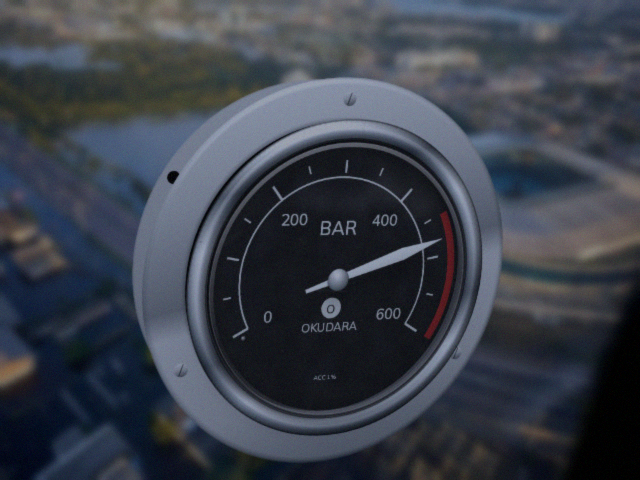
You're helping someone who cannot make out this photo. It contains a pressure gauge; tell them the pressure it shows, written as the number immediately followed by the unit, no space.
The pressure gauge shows 475bar
